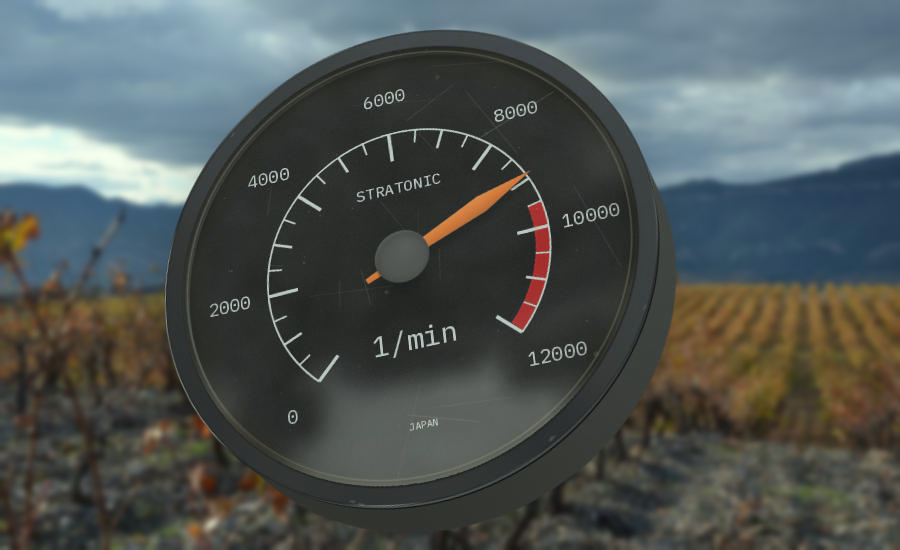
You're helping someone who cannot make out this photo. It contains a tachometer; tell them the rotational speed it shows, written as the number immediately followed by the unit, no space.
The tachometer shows 9000rpm
